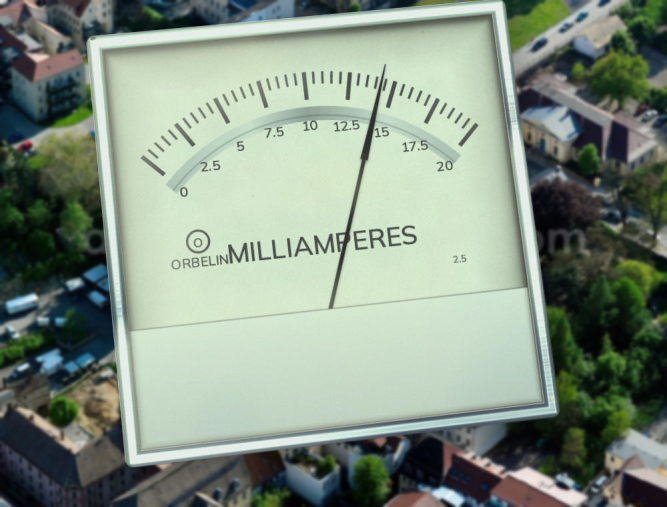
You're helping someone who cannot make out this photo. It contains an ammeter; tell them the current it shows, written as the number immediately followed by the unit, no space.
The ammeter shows 14.25mA
